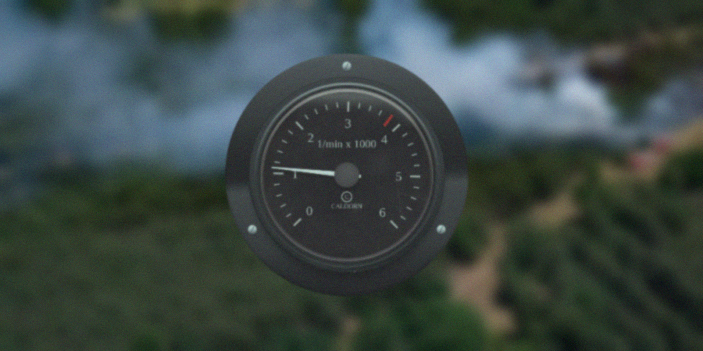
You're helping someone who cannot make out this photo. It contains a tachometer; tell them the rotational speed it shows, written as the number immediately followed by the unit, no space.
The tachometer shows 1100rpm
